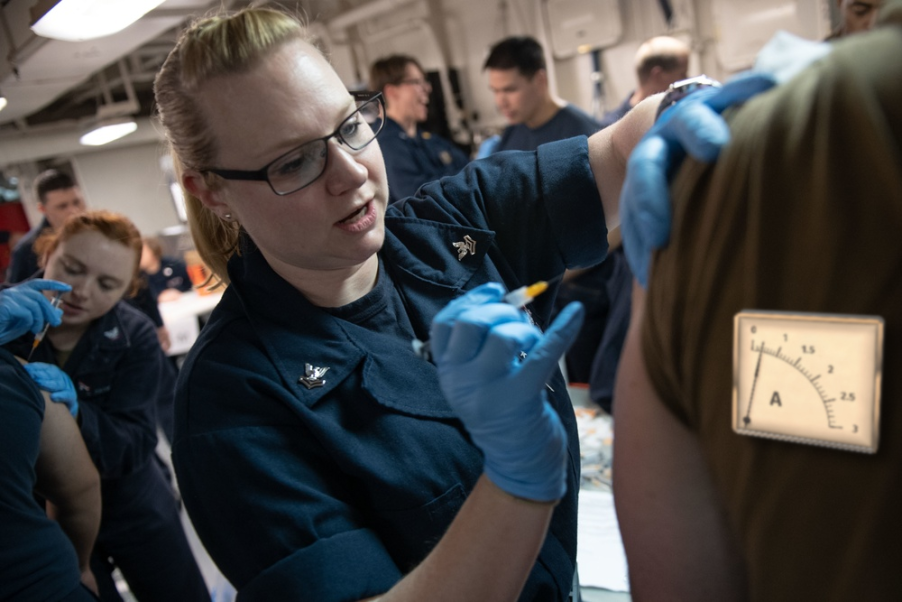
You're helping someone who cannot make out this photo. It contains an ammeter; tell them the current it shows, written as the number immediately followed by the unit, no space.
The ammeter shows 0.5A
